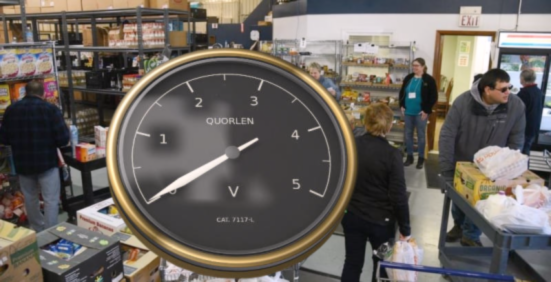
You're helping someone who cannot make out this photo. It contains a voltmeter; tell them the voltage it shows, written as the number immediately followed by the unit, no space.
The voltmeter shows 0V
